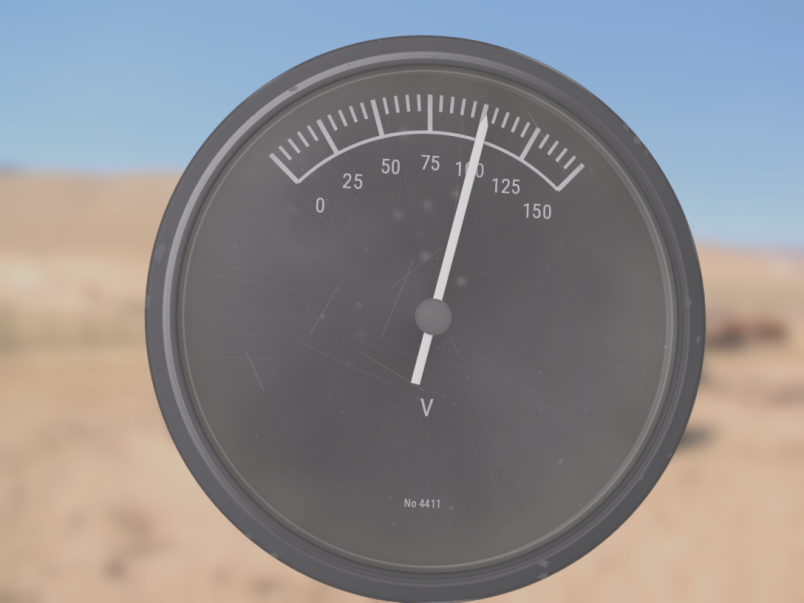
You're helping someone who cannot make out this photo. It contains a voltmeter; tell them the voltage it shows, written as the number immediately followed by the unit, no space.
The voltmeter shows 100V
